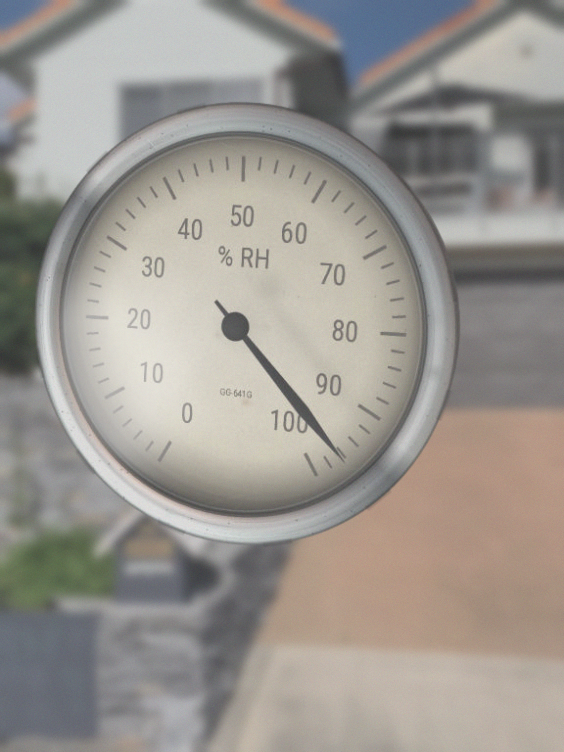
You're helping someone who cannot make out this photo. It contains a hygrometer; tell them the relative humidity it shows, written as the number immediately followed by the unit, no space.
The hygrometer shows 96%
